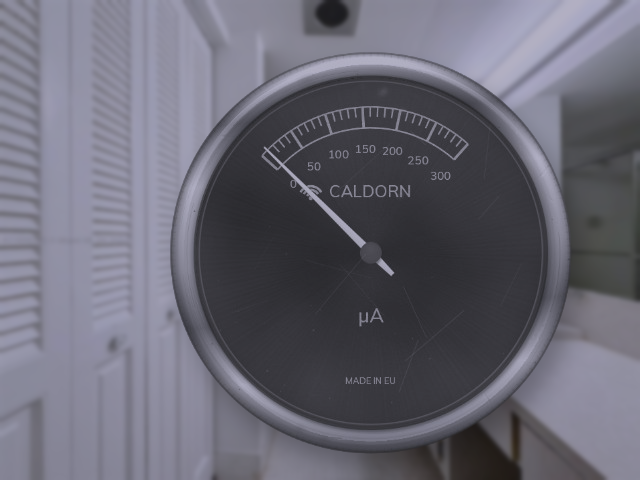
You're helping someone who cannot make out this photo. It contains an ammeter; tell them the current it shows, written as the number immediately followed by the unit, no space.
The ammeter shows 10µA
